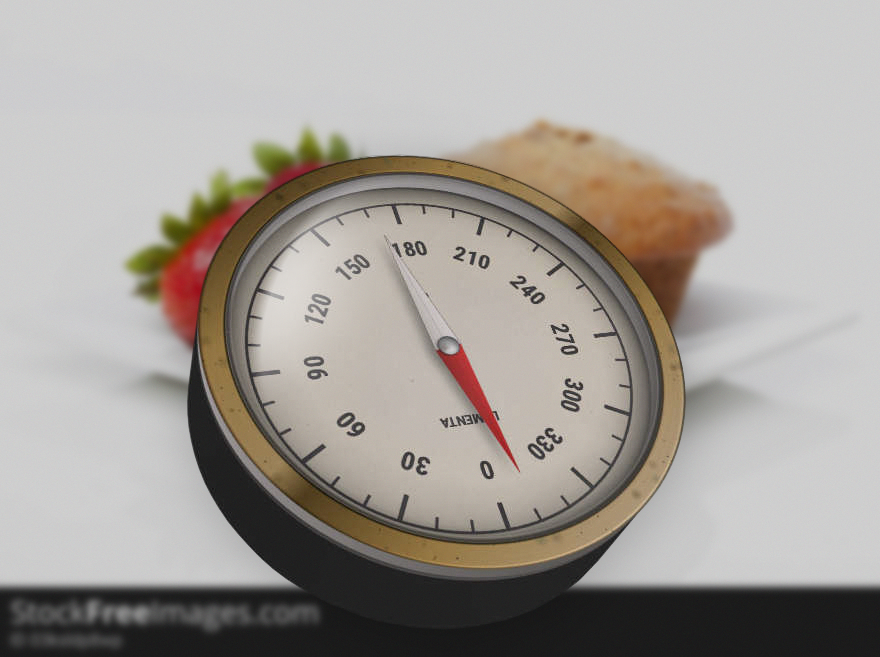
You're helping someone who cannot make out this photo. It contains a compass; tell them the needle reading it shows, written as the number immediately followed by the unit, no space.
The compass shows 350°
